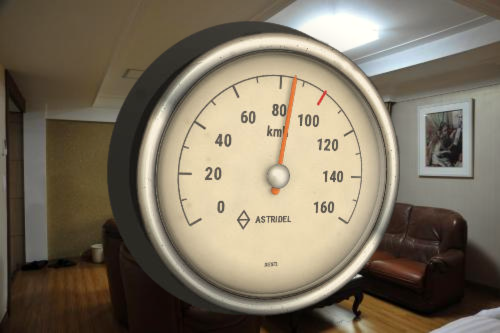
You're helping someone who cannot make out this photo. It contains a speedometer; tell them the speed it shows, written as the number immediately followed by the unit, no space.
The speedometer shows 85km/h
